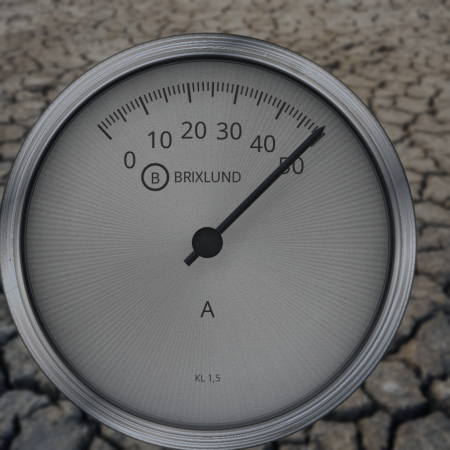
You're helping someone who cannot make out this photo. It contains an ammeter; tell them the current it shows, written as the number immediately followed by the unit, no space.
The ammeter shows 49A
